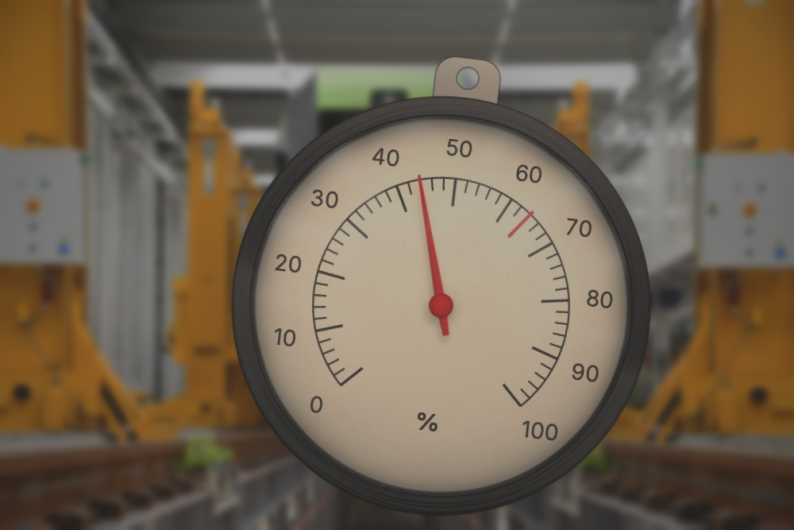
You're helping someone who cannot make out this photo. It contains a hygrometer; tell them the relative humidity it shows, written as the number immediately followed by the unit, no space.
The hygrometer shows 44%
